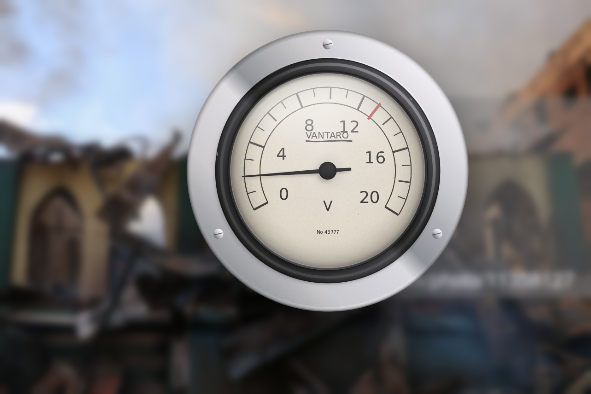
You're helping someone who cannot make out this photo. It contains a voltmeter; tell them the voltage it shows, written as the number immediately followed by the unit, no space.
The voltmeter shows 2V
